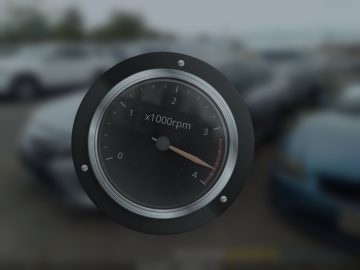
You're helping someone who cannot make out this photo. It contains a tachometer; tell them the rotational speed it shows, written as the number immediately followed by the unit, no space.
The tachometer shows 3700rpm
